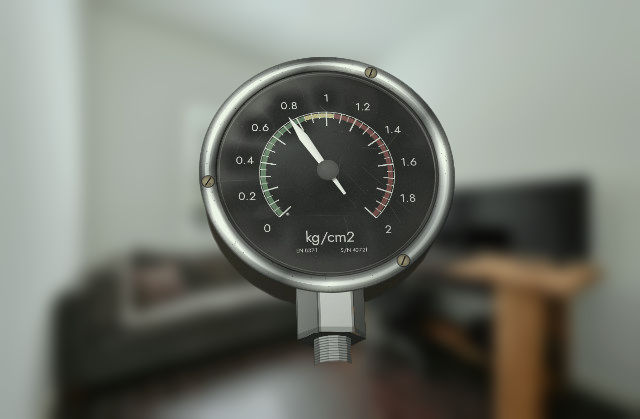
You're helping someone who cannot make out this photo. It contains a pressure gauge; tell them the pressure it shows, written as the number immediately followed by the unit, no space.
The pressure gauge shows 0.75kg/cm²
